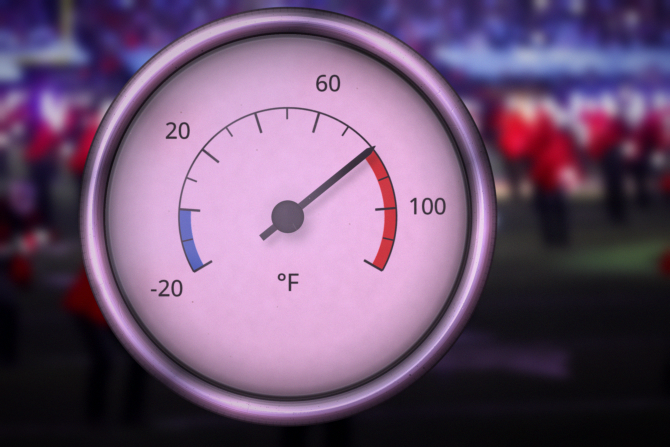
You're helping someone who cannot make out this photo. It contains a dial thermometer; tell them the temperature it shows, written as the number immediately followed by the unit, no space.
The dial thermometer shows 80°F
